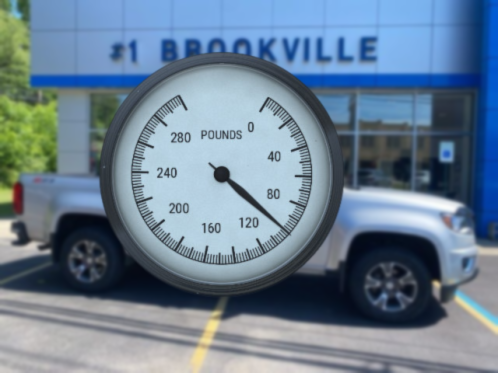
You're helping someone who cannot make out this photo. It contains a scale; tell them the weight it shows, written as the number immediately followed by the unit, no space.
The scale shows 100lb
